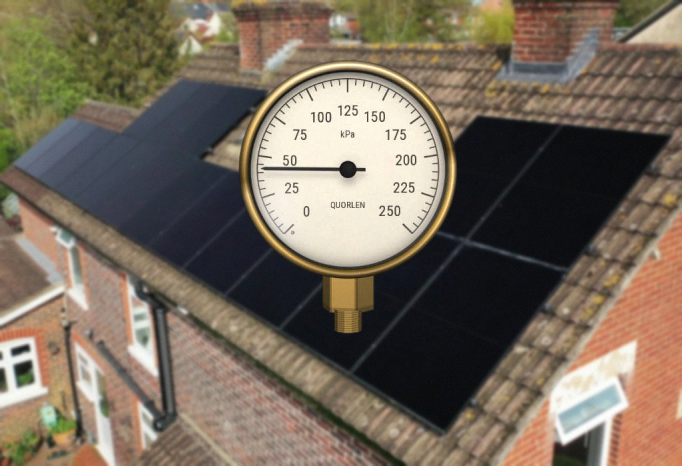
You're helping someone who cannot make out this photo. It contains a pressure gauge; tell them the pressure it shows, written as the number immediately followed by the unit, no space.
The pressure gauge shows 42.5kPa
